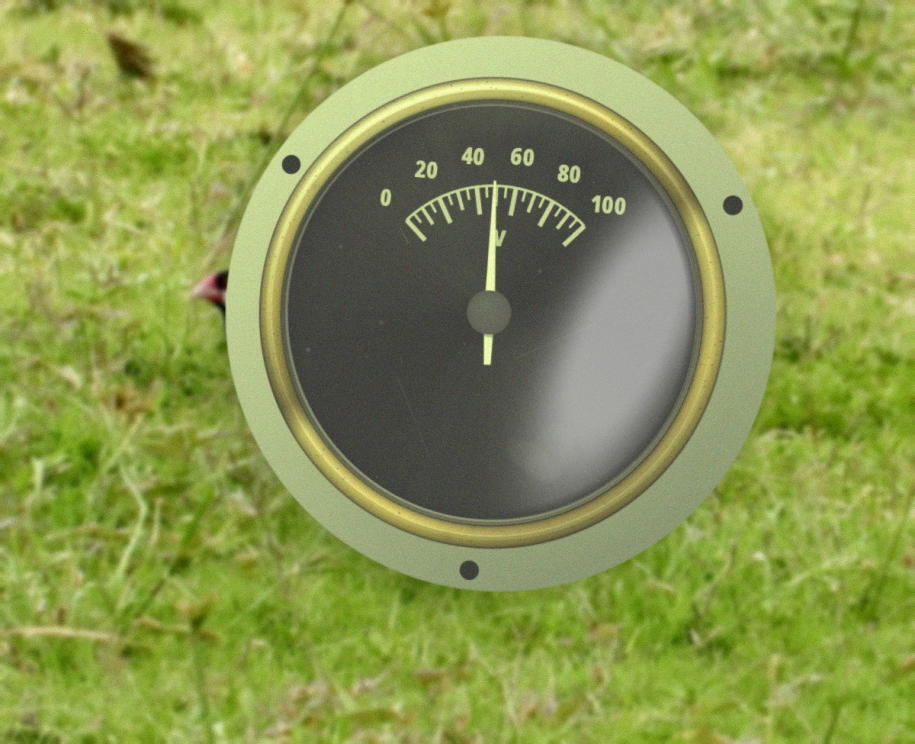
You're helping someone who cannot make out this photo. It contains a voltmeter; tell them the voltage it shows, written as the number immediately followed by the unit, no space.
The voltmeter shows 50V
